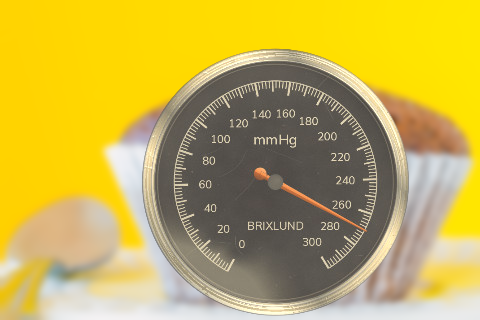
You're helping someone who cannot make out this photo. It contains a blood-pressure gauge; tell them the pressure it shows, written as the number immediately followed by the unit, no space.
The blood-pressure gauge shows 270mmHg
